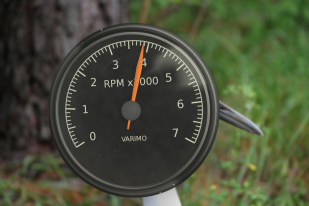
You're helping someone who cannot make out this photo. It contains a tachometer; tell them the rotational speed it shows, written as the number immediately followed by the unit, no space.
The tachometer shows 3900rpm
